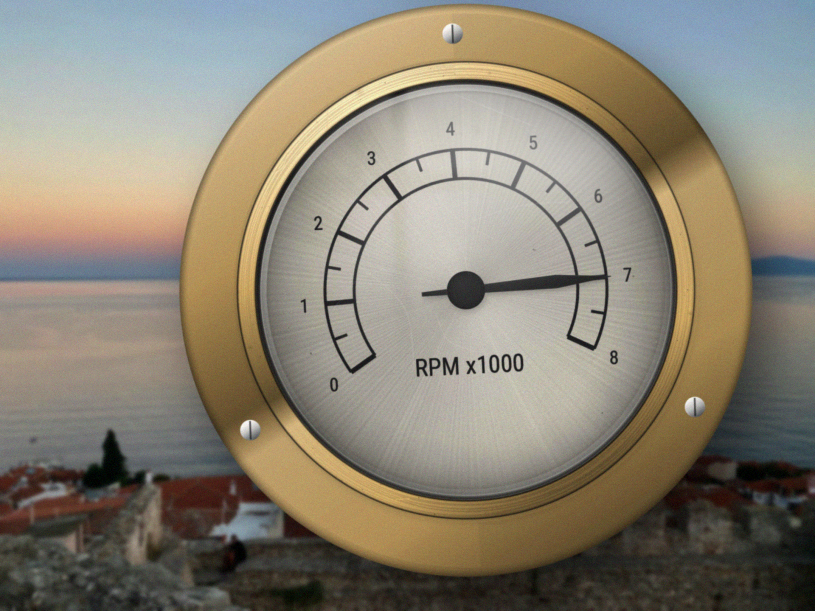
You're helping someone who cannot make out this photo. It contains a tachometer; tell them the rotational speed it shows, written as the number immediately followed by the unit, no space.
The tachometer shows 7000rpm
